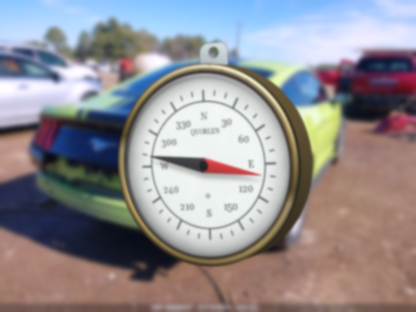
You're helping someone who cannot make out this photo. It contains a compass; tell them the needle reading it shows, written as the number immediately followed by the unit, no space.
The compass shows 100°
